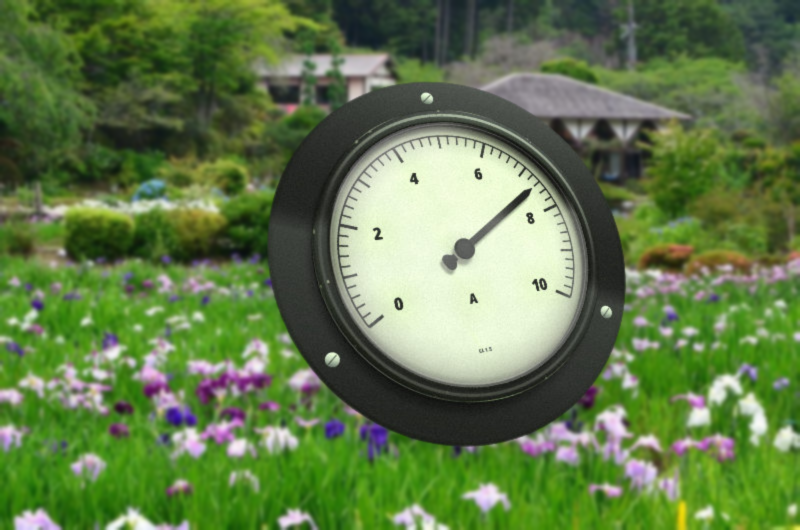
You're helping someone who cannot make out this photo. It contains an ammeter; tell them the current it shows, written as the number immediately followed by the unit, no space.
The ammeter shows 7.4A
